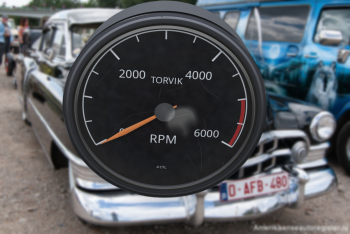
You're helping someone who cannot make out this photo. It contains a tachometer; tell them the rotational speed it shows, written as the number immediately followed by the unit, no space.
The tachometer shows 0rpm
